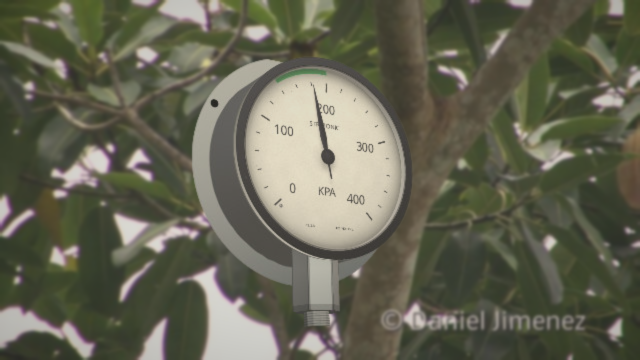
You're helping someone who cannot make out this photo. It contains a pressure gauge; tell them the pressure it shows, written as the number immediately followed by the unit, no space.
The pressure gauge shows 180kPa
